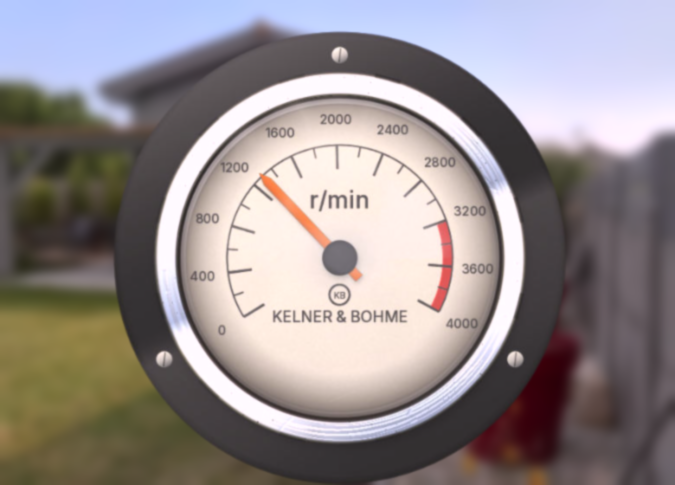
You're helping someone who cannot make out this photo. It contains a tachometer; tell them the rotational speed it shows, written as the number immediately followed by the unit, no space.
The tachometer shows 1300rpm
